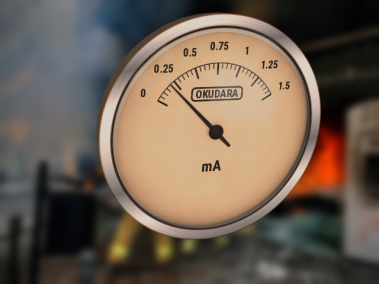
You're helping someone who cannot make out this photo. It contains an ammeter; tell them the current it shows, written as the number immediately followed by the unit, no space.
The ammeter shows 0.2mA
